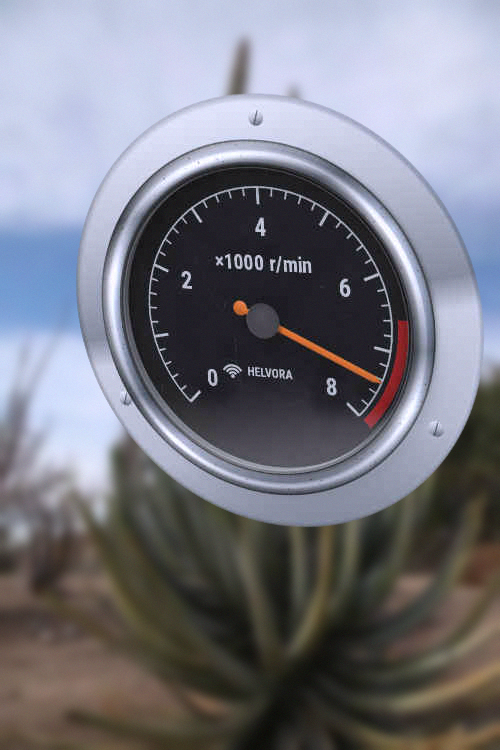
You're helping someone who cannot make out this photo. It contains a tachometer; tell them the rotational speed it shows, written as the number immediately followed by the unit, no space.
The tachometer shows 7400rpm
